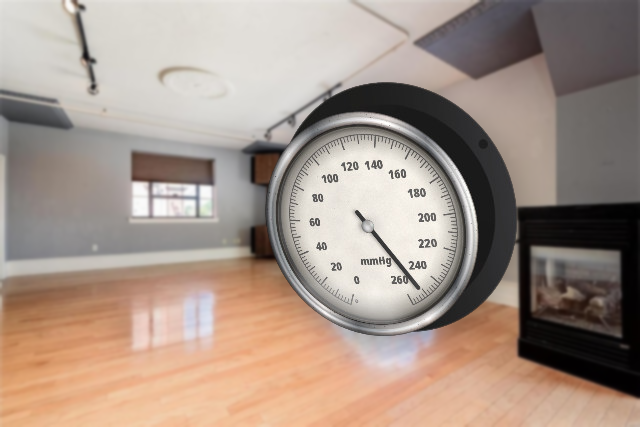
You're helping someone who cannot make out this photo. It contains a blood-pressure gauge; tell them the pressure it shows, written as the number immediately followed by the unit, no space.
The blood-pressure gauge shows 250mmHg
